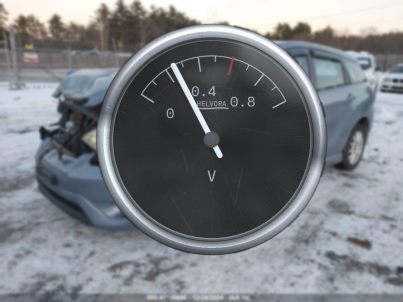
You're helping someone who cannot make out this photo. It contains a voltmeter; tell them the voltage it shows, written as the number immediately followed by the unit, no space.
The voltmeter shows 0.25V
